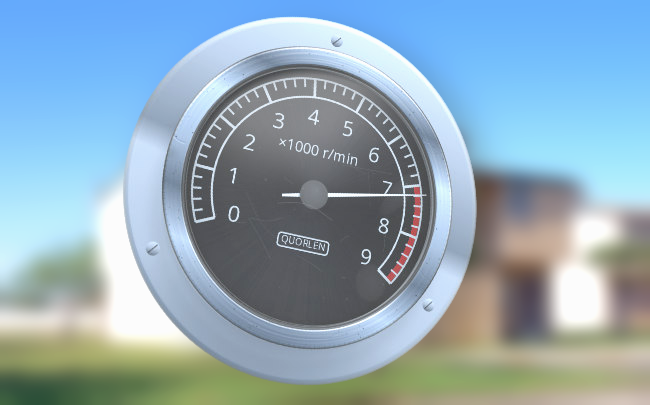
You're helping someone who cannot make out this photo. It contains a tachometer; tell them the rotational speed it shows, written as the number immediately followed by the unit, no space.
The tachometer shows 7200rpm
